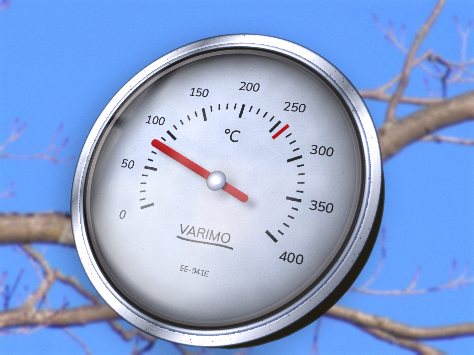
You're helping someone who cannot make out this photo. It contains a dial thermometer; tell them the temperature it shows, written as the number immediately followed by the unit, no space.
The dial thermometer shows 80°C
